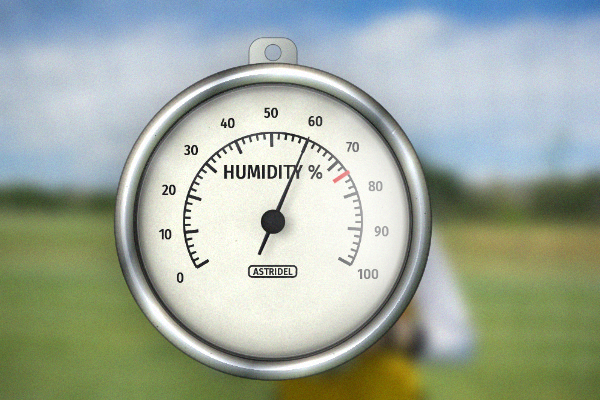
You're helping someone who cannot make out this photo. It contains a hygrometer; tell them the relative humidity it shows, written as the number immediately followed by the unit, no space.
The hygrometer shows 60%
